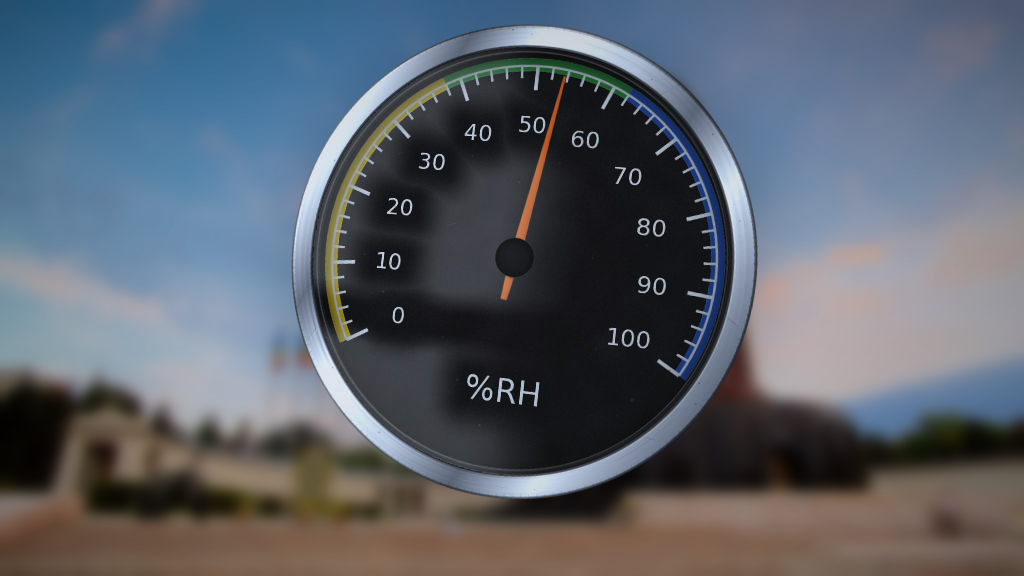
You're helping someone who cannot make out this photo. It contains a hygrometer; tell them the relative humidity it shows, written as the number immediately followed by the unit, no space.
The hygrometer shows 54%
